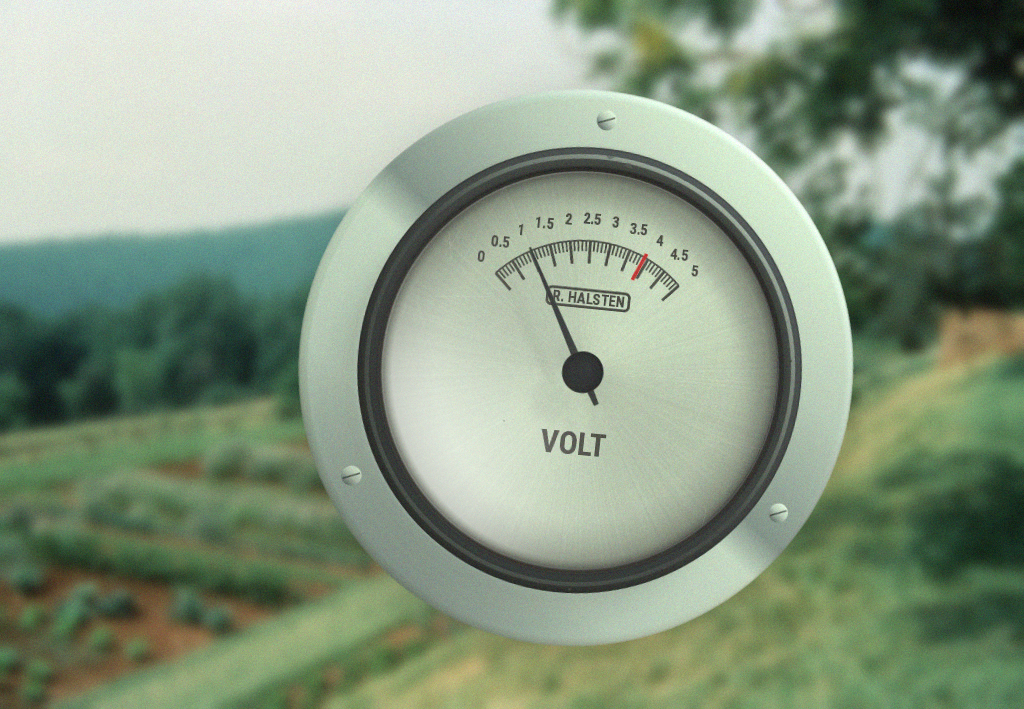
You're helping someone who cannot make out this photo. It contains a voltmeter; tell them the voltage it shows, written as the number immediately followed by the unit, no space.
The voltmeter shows 1V
